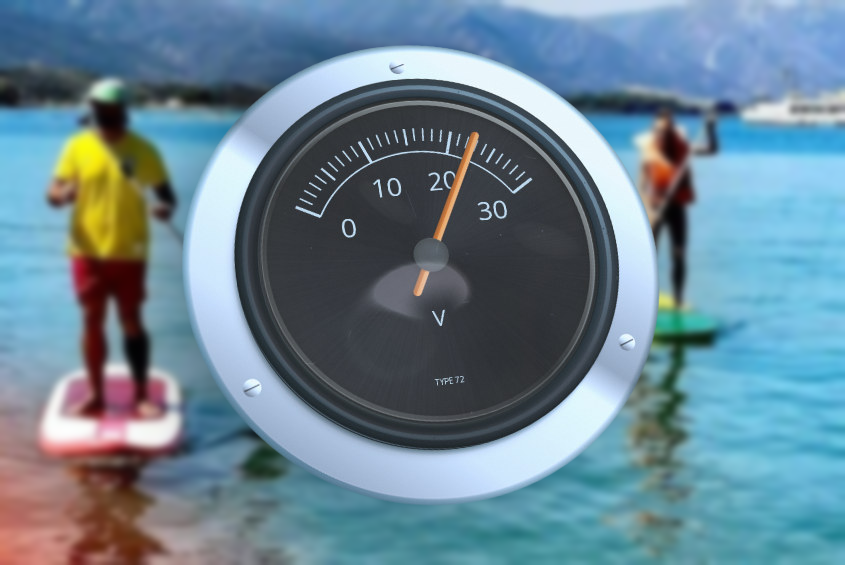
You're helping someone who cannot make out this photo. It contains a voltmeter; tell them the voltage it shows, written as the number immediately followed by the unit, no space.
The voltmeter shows 22.5V
